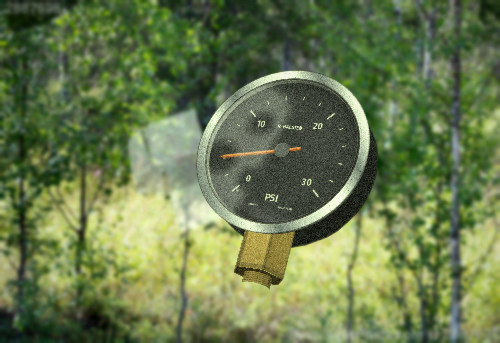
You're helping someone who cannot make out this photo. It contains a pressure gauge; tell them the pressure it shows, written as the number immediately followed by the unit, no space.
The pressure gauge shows 4psi
